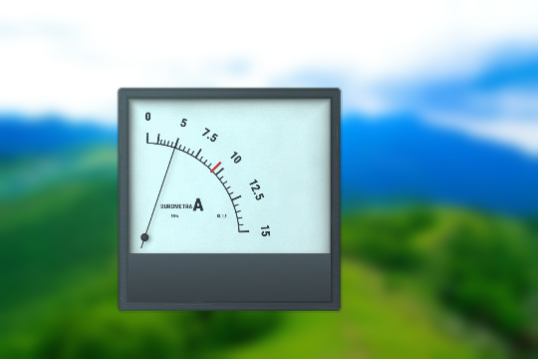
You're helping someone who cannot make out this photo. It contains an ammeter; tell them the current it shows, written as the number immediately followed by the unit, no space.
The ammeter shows 5A
